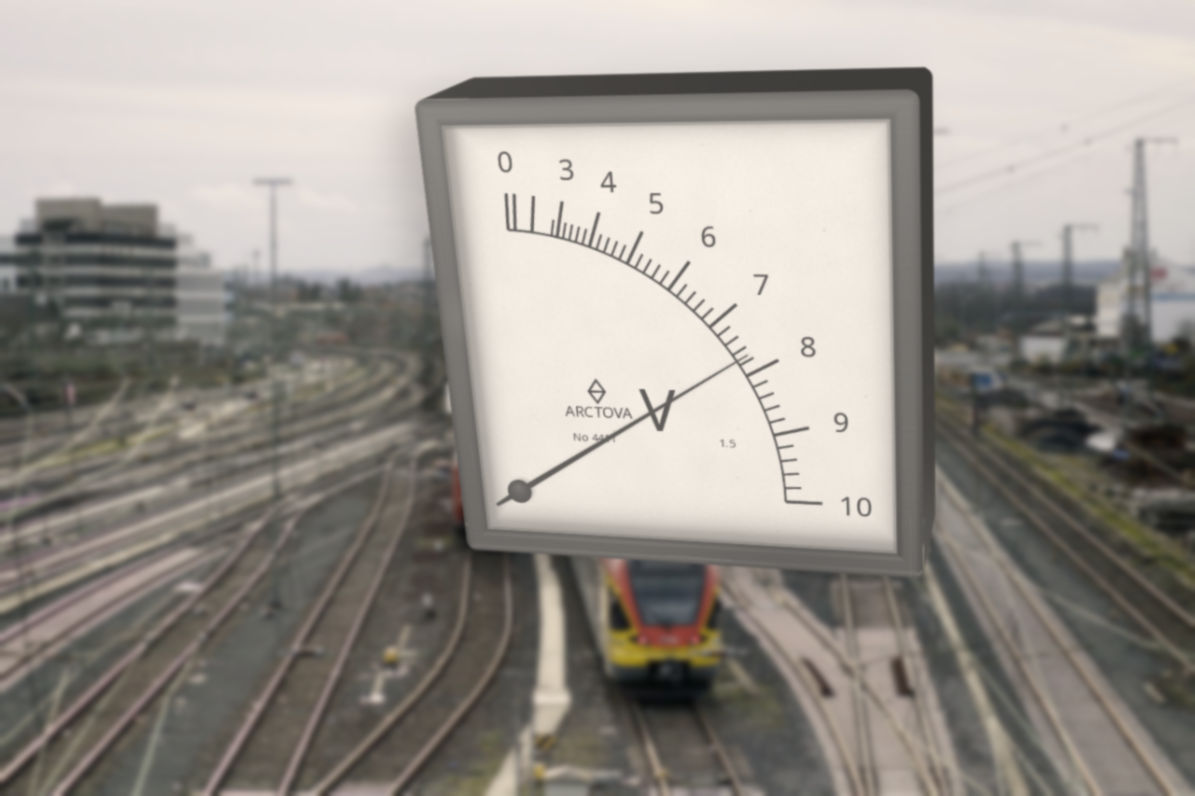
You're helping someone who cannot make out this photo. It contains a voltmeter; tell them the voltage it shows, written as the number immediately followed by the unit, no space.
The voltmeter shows 7.7V
